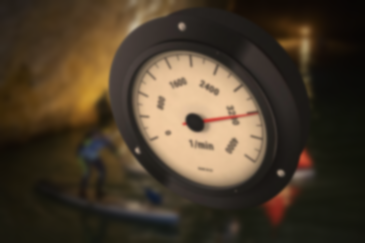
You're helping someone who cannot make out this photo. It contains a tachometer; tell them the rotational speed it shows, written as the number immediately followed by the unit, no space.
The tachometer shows 3200rpm
